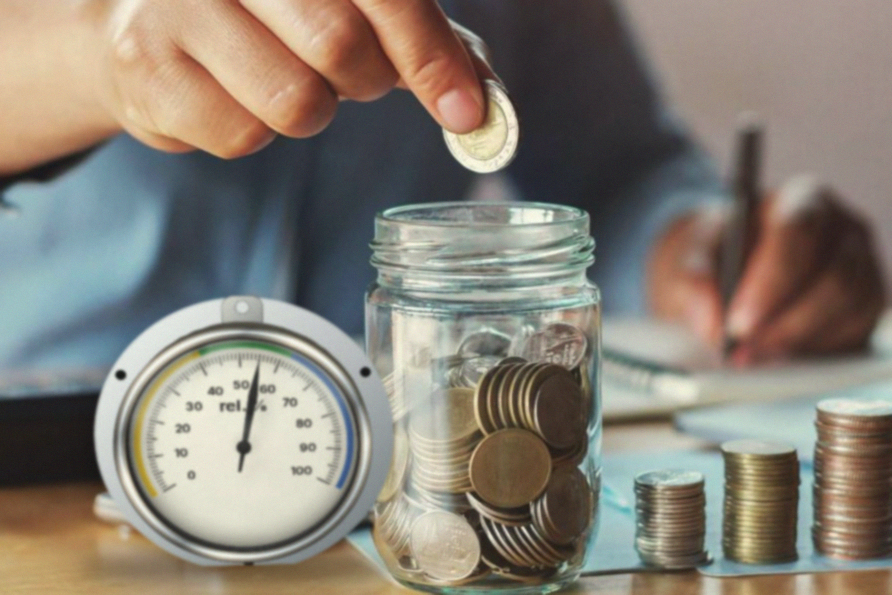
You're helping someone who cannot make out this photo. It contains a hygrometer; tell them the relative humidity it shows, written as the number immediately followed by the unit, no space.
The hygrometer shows 55%
